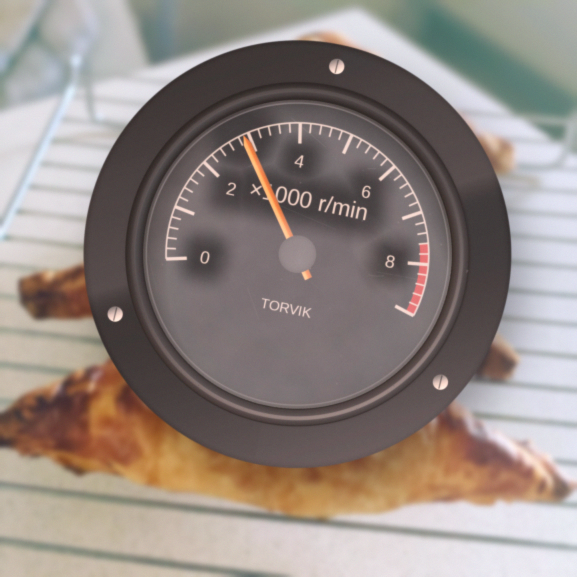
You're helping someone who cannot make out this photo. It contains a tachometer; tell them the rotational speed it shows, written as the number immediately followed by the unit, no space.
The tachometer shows 2900rpm
